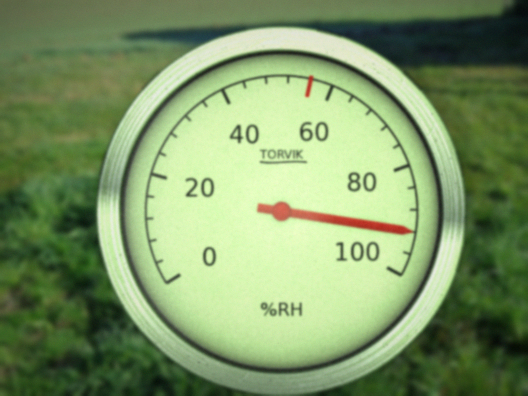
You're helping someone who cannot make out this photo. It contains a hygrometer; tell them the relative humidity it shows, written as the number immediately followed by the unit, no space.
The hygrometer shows 92%
